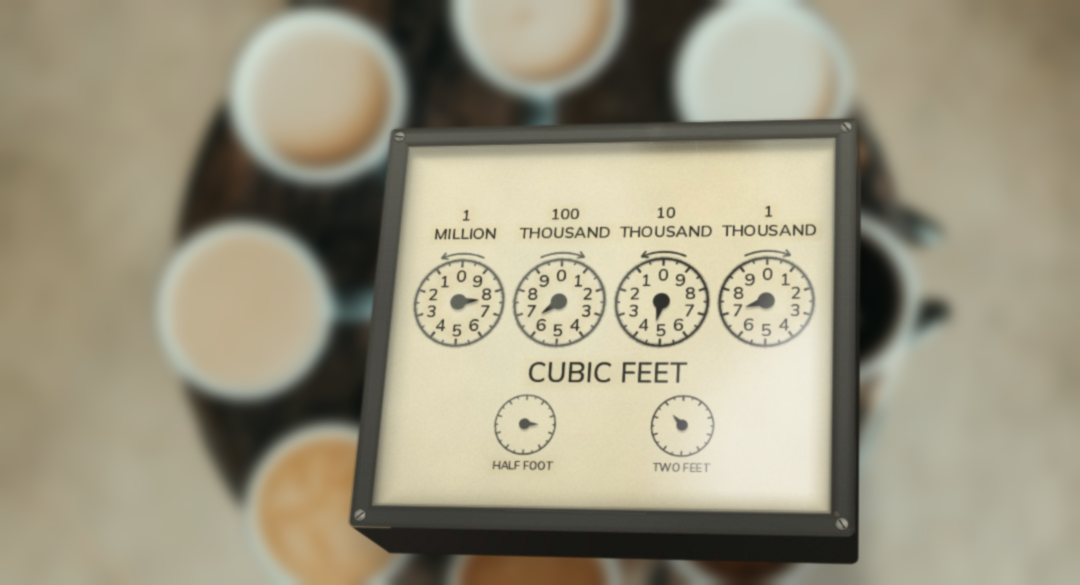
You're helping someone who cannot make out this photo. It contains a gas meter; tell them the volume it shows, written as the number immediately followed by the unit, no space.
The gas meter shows 764700ft³
